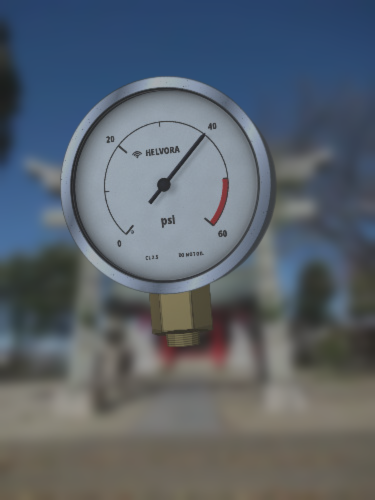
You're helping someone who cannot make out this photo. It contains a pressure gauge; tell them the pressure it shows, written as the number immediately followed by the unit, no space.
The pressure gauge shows 40psi
